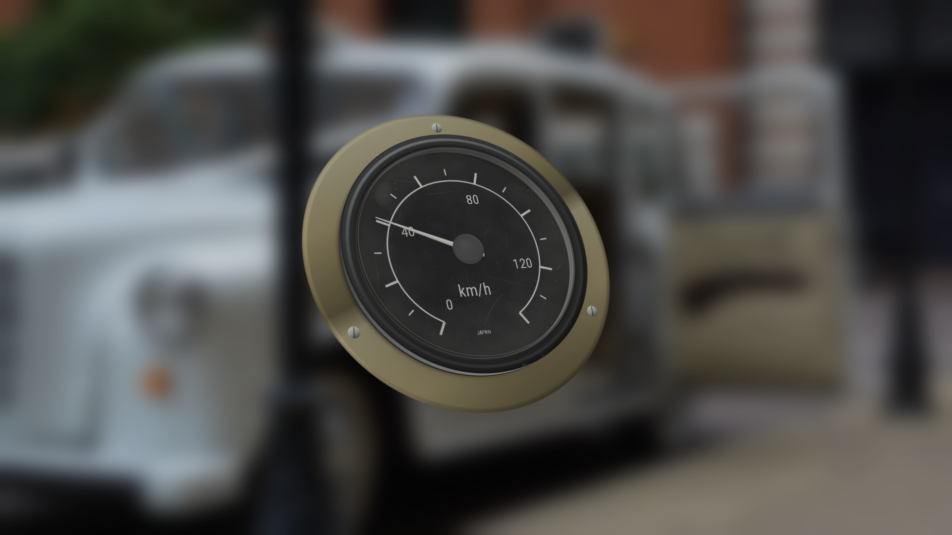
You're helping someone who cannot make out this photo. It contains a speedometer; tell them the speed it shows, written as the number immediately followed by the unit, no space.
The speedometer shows 40km/h
